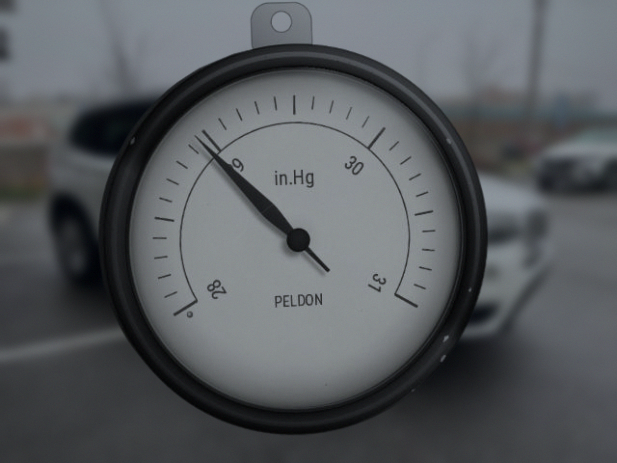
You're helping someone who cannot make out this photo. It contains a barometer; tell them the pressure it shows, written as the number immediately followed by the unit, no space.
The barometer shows 28.95inHg
